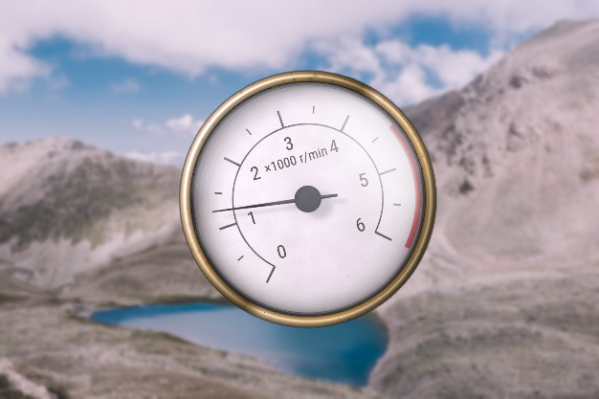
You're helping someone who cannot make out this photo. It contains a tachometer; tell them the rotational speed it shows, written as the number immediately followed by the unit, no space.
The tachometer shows 1250rpm
